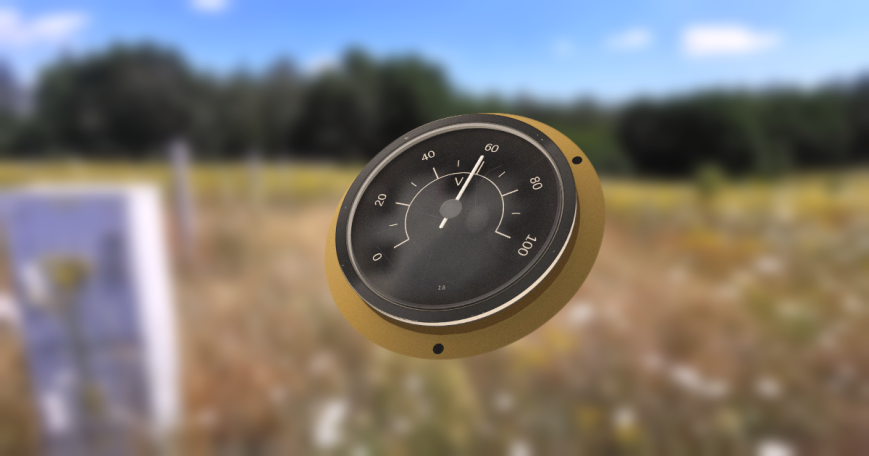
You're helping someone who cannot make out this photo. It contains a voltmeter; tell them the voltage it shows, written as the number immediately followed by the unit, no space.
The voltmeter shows 60V
